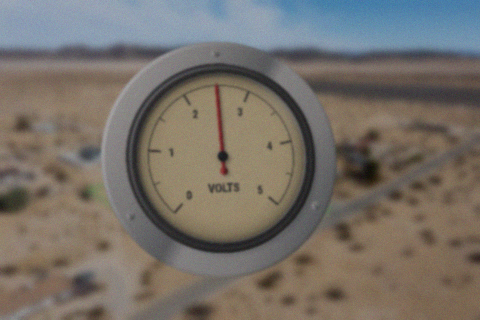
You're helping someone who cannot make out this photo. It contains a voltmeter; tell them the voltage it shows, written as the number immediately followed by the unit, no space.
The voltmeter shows 2.5V
